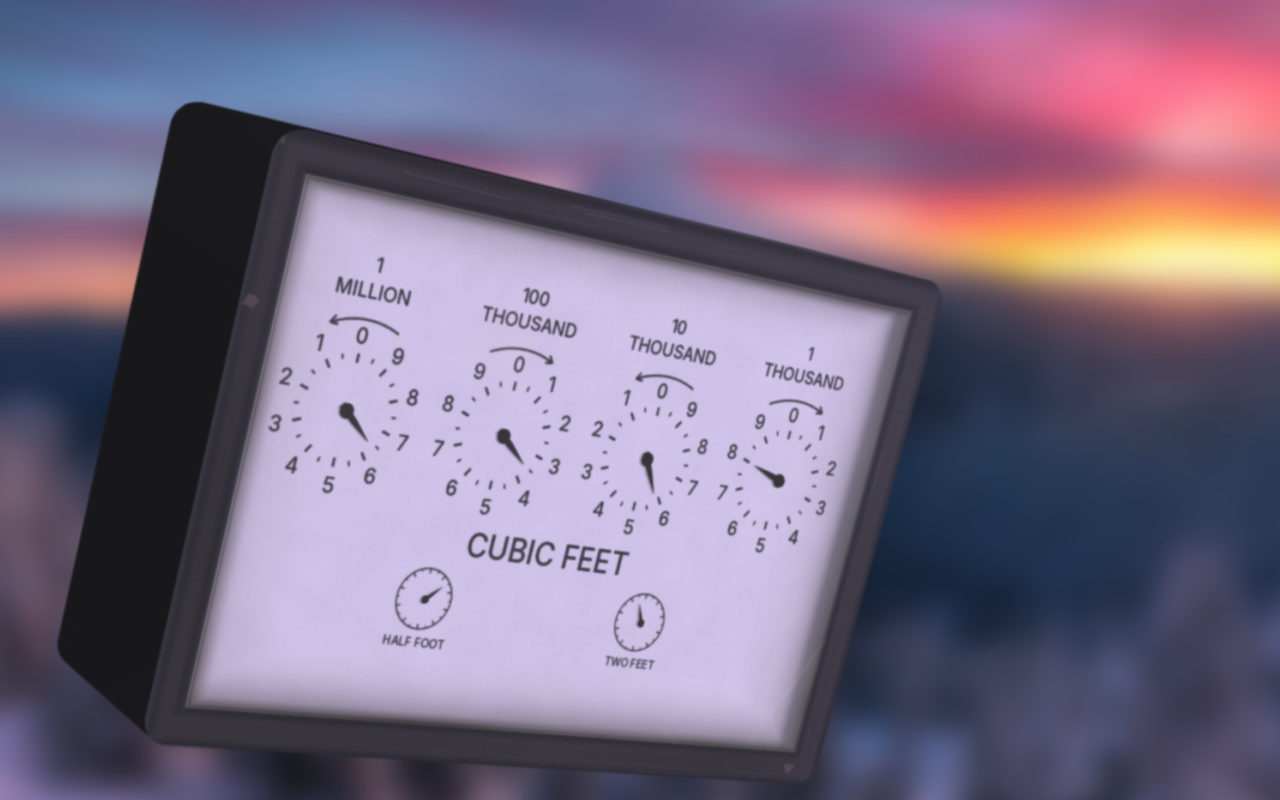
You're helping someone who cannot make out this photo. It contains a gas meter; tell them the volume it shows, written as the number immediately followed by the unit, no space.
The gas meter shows 635800ft³
